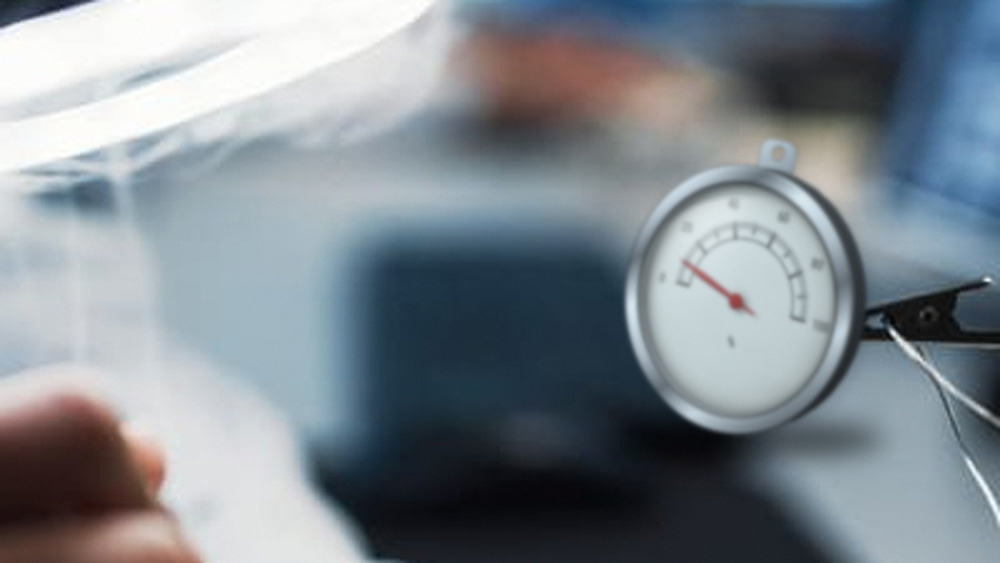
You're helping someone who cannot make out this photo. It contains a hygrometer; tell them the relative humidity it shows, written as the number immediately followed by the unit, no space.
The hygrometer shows 10%
